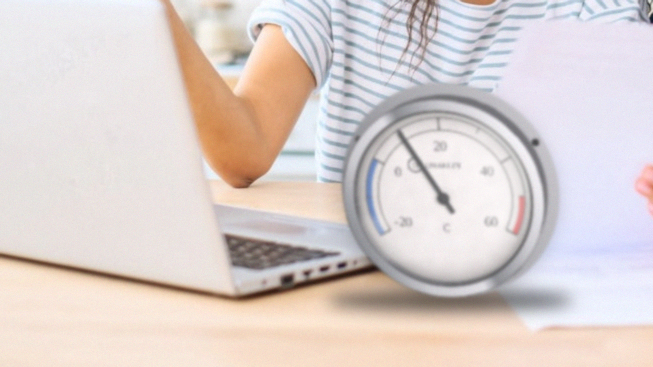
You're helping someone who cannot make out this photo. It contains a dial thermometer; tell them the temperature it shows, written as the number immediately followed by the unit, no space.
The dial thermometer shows 10°C
